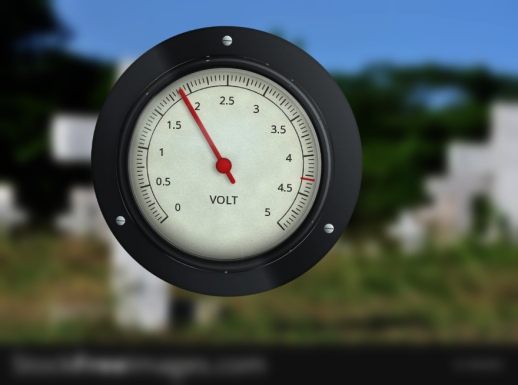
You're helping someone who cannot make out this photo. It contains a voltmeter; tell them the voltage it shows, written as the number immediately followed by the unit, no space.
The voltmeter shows 1.9V
